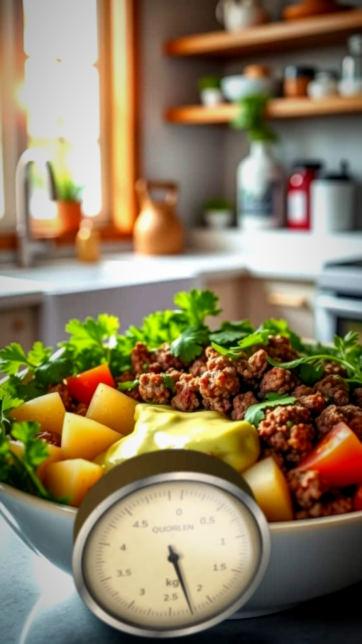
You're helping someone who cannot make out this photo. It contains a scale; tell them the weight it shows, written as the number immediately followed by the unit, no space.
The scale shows 2.25kg
